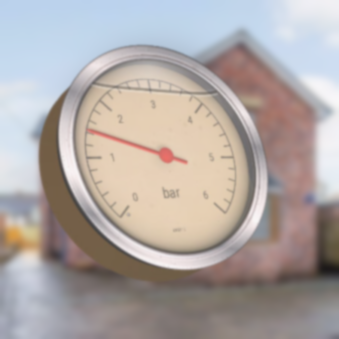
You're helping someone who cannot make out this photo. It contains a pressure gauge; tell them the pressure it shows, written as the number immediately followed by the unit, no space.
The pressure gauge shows 1.4bar
